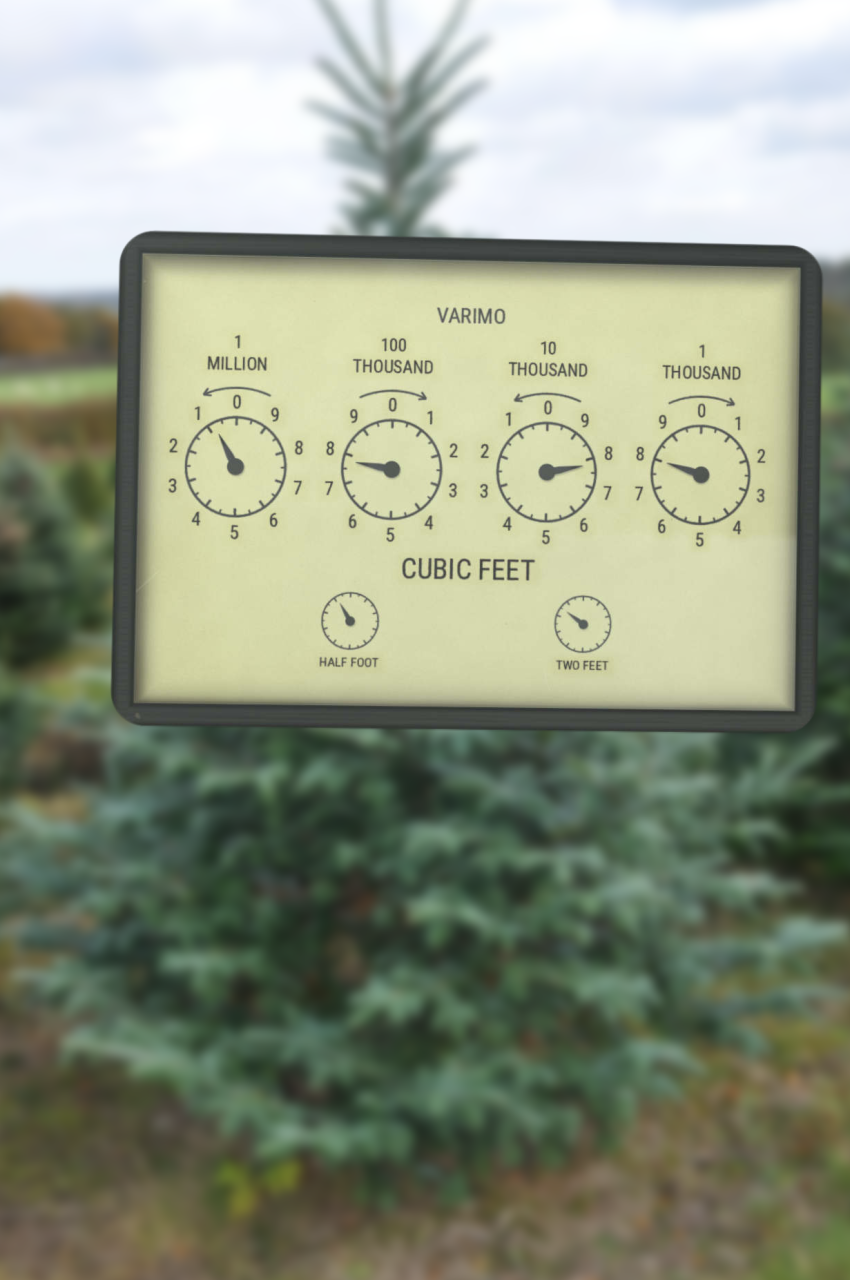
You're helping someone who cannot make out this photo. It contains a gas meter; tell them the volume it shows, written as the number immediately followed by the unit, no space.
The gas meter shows 77800ft³
